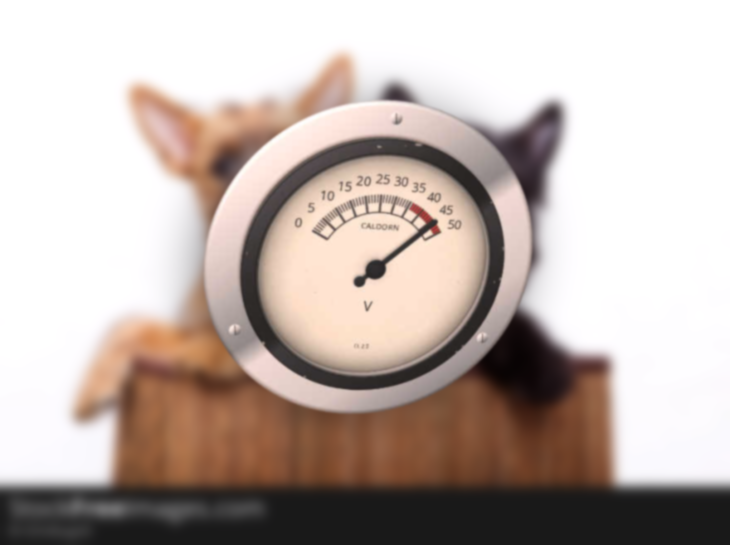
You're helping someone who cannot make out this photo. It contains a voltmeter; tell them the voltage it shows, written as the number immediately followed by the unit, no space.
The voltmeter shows 45V
